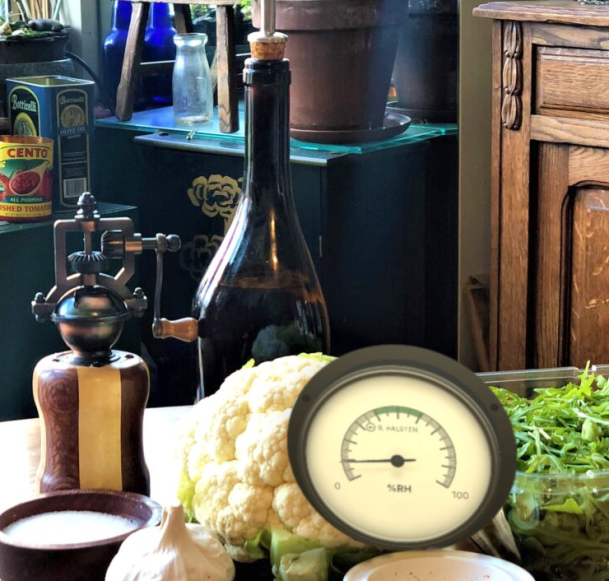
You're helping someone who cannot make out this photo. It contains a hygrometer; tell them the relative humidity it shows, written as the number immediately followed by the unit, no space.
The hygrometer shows 10%
